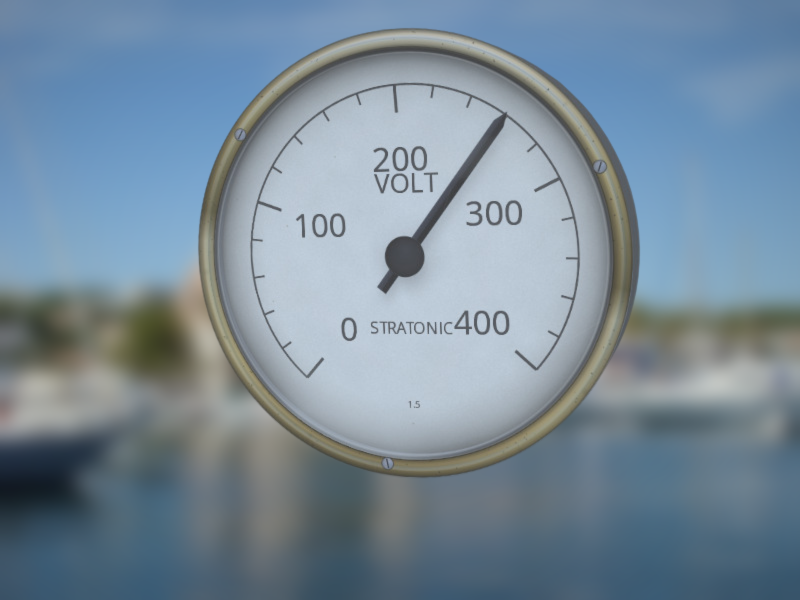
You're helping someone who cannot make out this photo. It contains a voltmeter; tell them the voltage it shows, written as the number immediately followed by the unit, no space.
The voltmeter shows 260V
